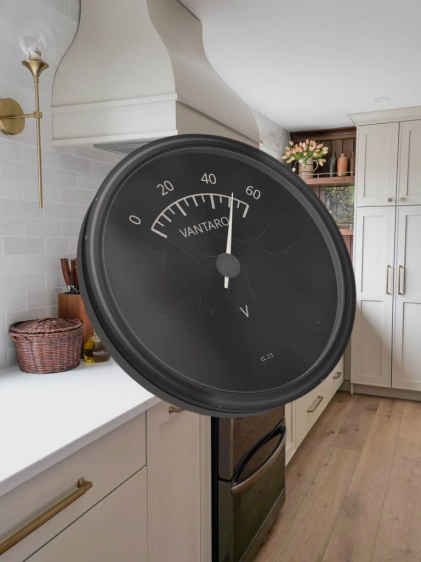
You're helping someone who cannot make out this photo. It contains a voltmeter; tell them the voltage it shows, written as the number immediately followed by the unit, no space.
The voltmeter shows 50V
